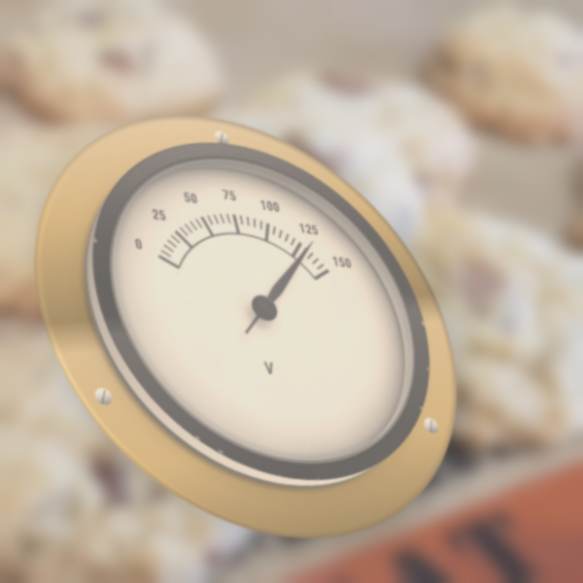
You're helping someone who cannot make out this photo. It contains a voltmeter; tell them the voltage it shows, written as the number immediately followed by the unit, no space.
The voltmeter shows 130V
